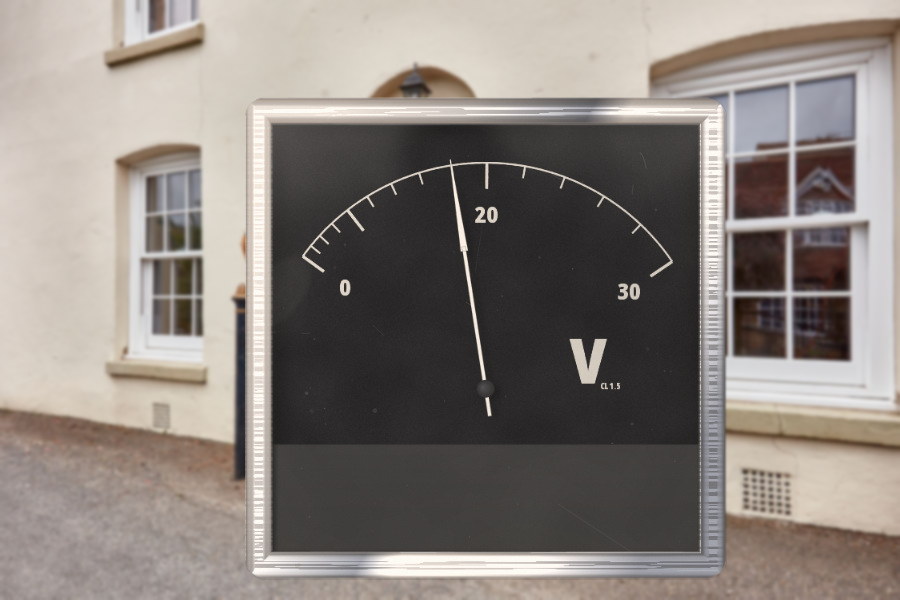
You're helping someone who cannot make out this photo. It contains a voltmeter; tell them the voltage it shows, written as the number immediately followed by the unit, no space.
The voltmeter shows 18V
